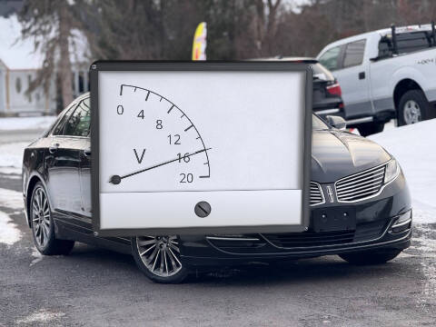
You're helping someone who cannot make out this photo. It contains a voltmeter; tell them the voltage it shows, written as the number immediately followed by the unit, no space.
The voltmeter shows 16V
